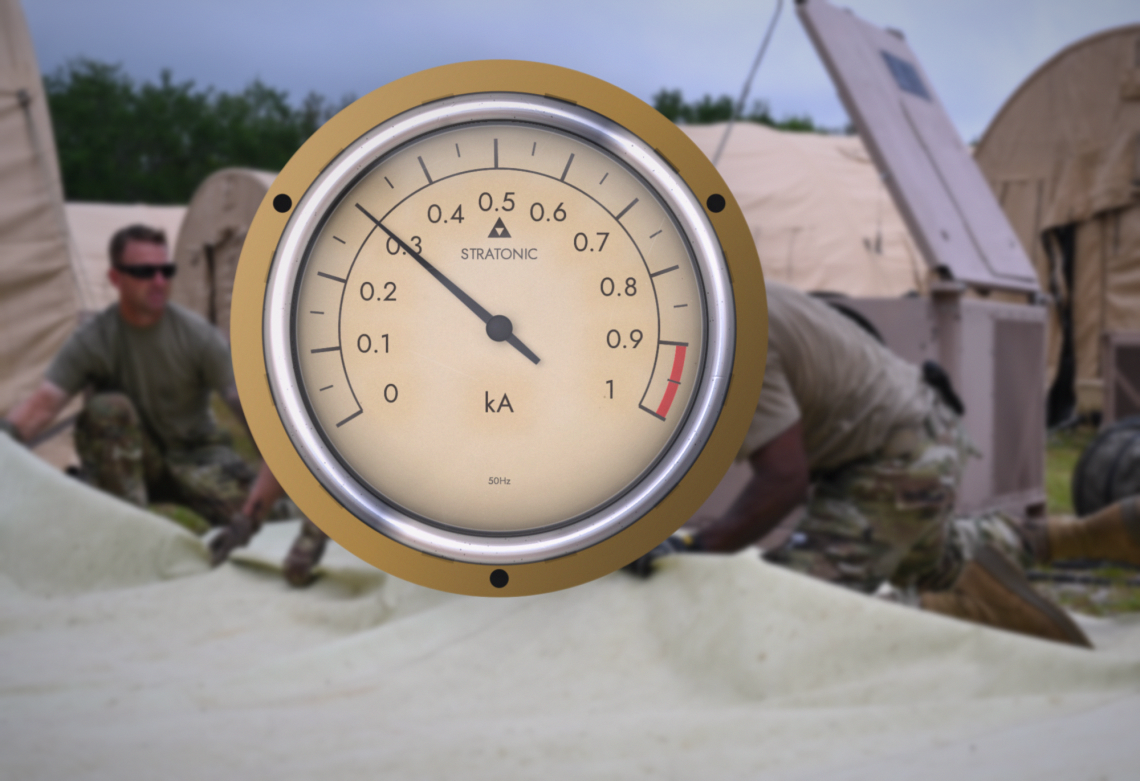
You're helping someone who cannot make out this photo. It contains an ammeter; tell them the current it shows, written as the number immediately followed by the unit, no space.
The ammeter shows 0.3kA
